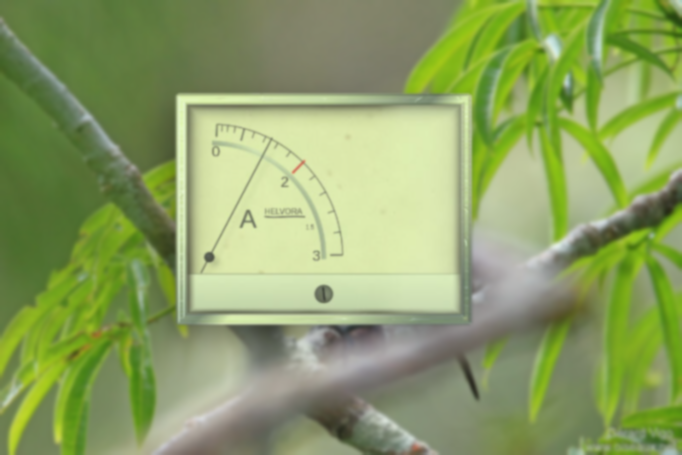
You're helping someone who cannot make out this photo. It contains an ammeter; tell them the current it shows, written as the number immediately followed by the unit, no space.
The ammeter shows 1.5A
